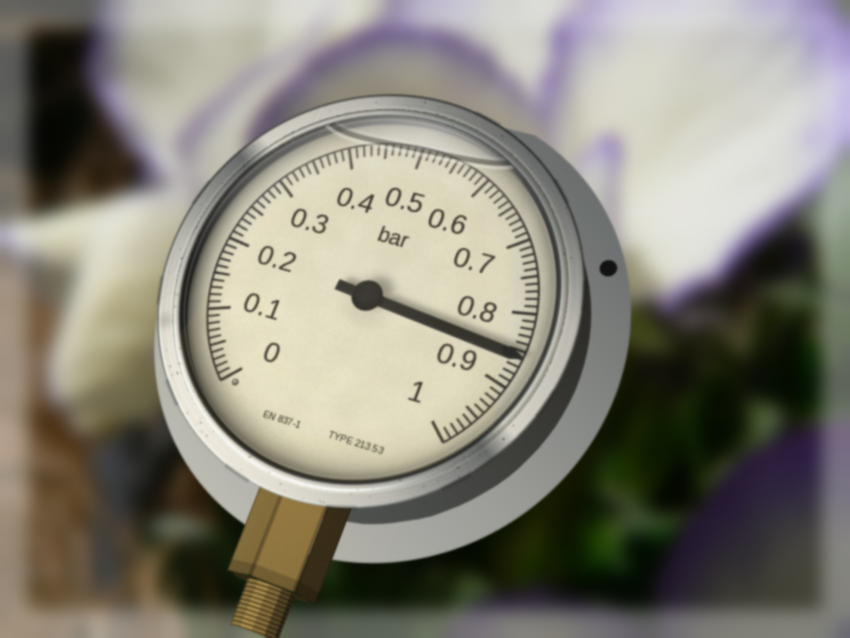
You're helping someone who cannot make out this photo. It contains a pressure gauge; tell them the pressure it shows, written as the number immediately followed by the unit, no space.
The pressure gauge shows 0.86bar
